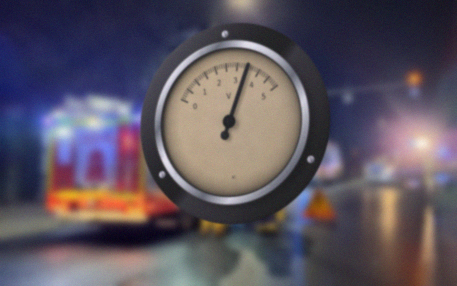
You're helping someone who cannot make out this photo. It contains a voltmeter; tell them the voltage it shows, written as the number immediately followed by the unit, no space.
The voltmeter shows 3.5V
